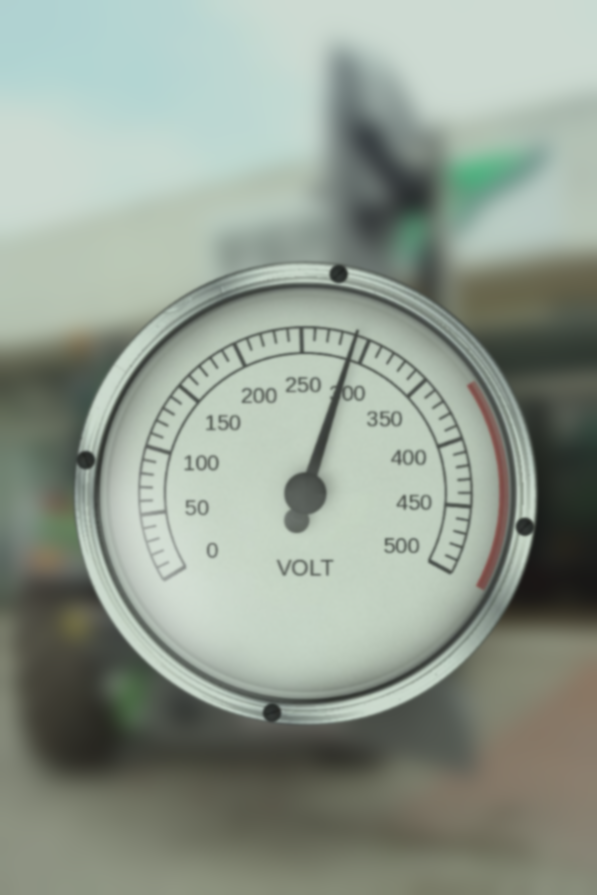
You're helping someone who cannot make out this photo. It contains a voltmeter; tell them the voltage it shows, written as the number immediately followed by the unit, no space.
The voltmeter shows 290V
